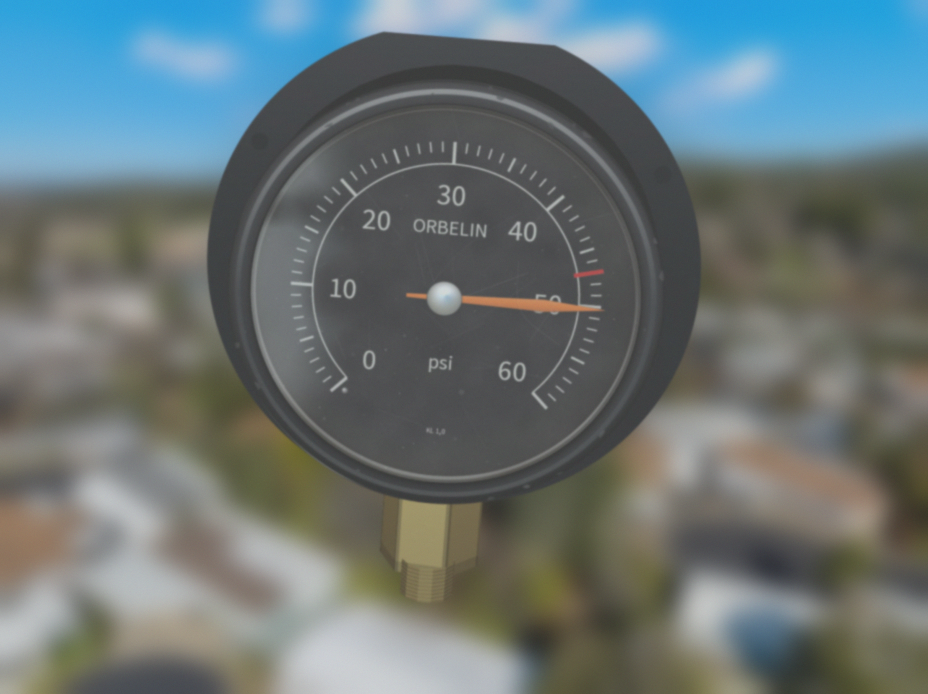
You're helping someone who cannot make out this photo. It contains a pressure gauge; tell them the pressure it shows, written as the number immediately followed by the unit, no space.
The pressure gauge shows 50psi
